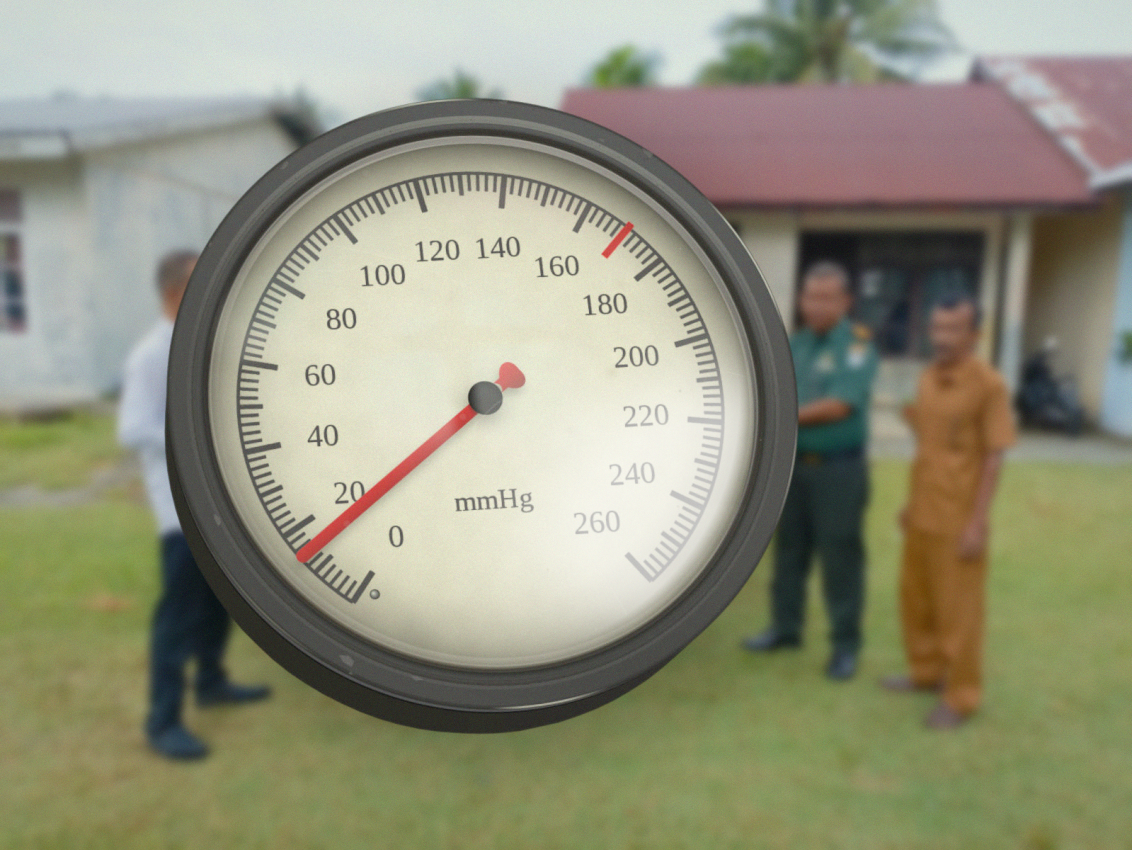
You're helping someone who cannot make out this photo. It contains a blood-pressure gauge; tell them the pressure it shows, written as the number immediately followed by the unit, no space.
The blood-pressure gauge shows 14mmHg
